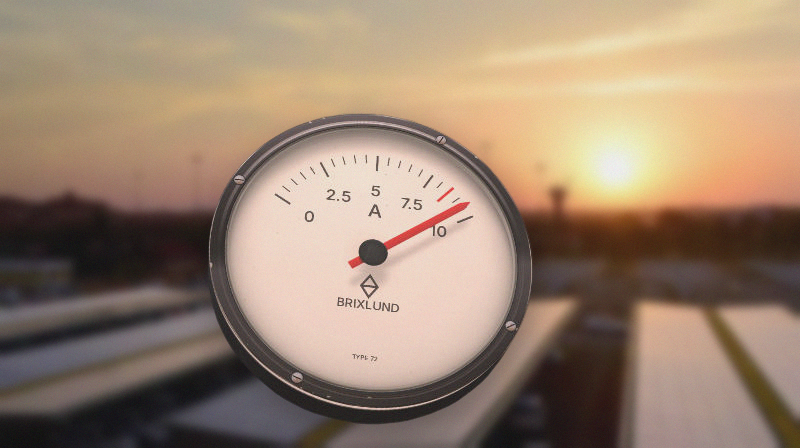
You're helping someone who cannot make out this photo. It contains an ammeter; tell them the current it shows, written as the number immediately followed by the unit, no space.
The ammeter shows 9.5A
